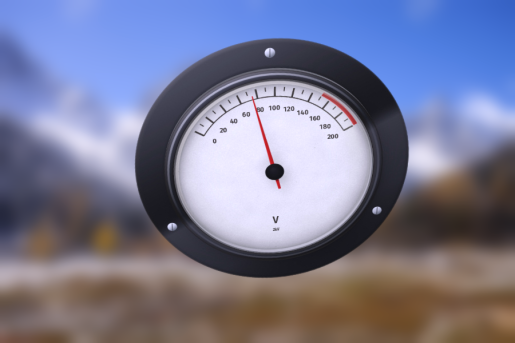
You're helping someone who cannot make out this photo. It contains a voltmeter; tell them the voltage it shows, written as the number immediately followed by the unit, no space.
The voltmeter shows 75V
